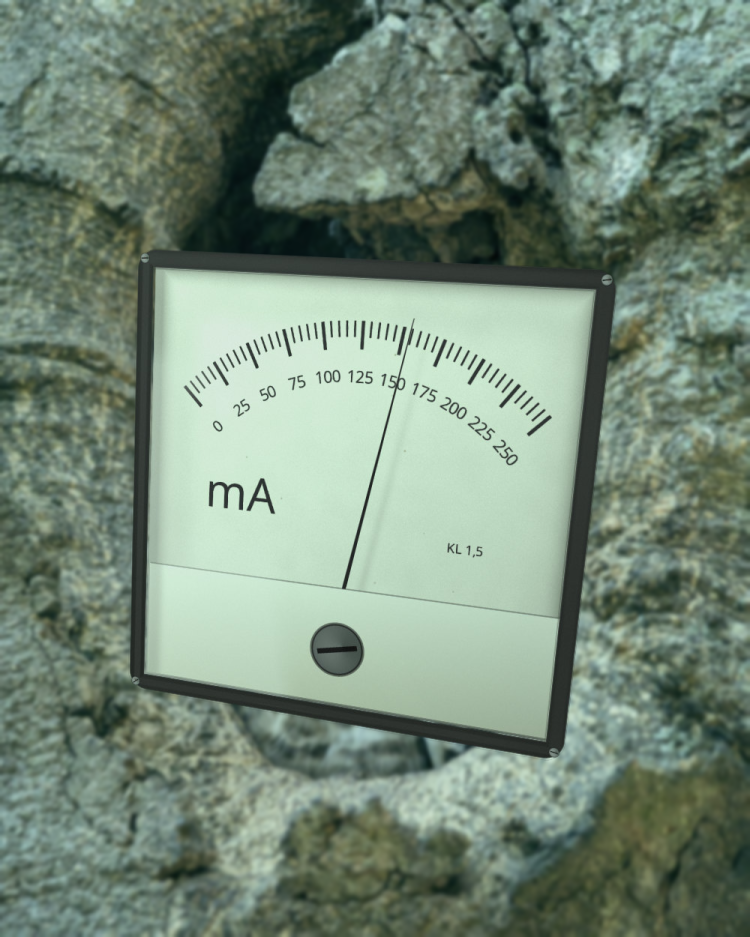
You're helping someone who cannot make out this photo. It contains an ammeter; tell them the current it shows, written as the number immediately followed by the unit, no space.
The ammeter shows 155mA
